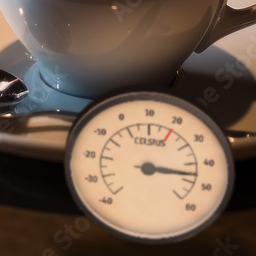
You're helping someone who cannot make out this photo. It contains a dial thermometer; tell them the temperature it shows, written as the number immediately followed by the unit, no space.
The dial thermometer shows 45°C
